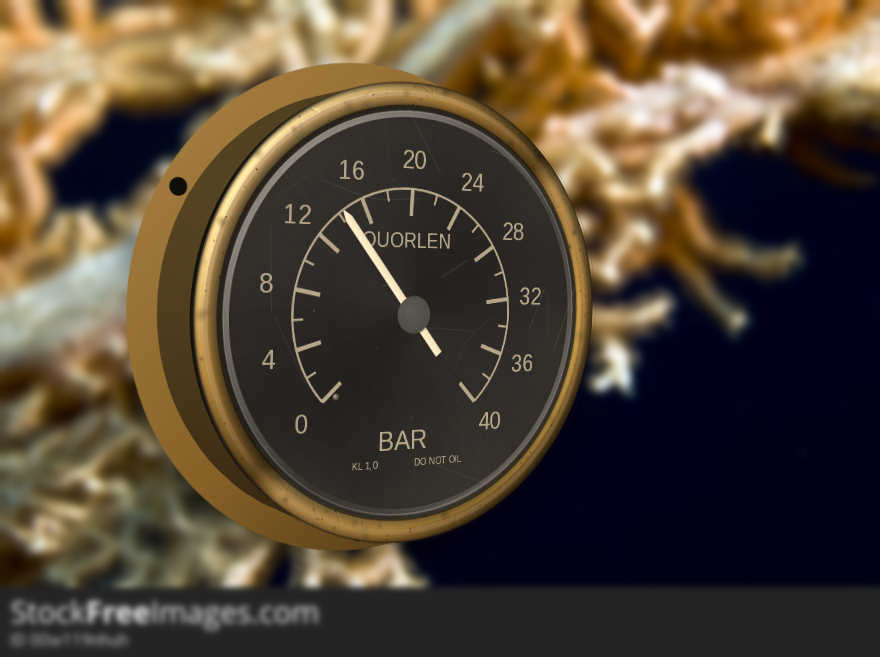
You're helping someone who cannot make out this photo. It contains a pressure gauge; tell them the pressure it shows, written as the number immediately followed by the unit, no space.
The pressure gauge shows 14bar
